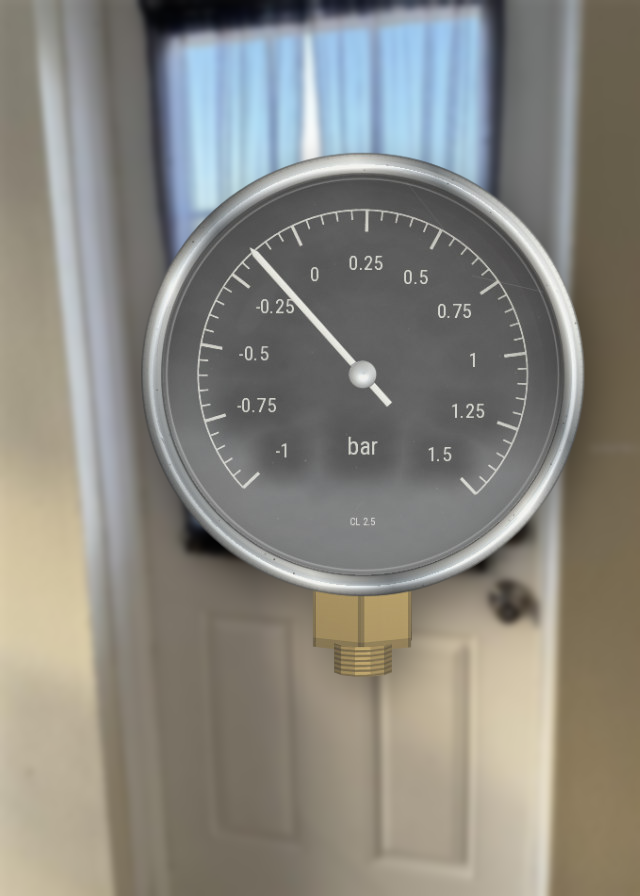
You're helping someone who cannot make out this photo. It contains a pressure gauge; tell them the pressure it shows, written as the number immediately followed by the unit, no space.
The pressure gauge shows -0.15bar
